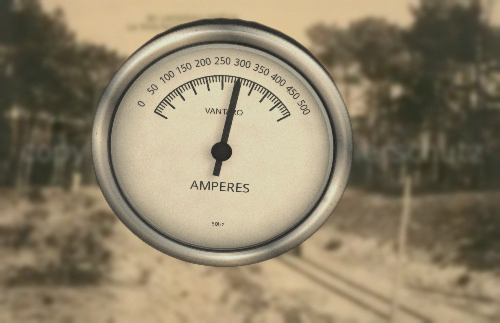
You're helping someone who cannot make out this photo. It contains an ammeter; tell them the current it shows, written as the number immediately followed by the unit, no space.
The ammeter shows 300A
